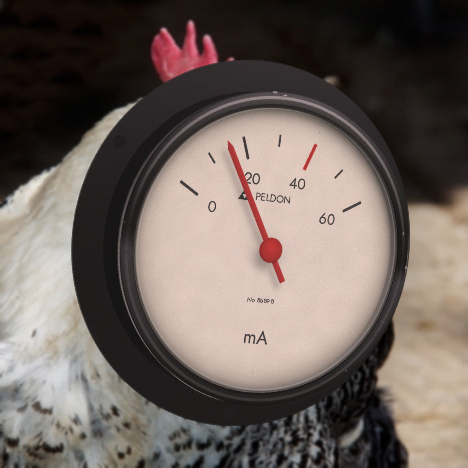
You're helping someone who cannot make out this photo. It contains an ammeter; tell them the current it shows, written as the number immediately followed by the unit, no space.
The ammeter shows 15mA
